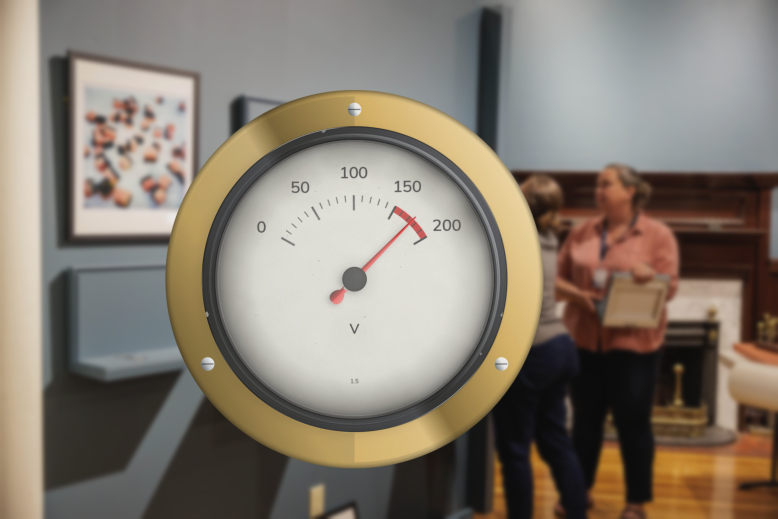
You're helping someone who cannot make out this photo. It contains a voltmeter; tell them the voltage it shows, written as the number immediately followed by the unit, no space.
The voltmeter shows 175V
